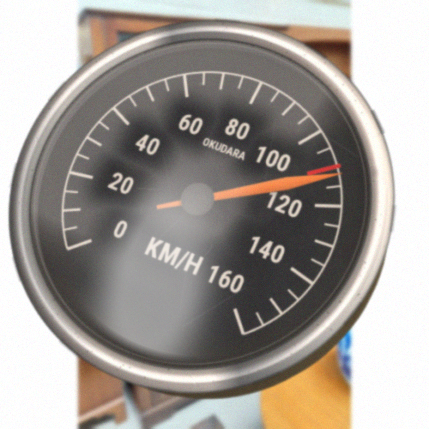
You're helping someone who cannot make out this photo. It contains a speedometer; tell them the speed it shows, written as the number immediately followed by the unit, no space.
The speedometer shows 112.5km/h
